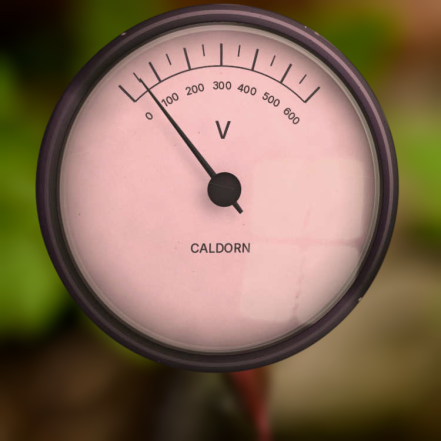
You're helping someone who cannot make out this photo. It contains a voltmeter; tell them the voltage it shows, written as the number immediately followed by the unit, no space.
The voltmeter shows 50V
